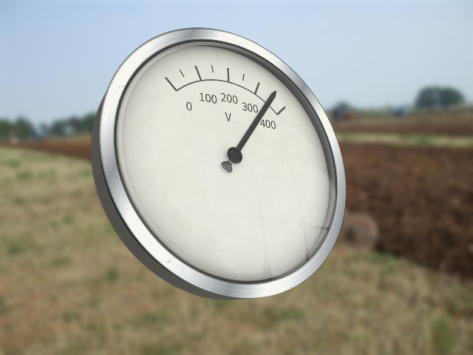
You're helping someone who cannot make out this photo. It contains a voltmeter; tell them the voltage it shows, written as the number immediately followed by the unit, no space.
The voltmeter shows 350V
